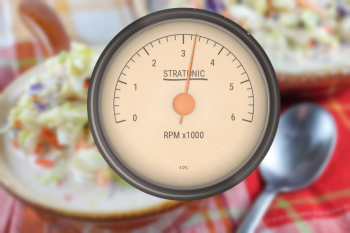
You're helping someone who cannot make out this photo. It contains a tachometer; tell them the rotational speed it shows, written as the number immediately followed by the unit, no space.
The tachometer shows 3300rpm
